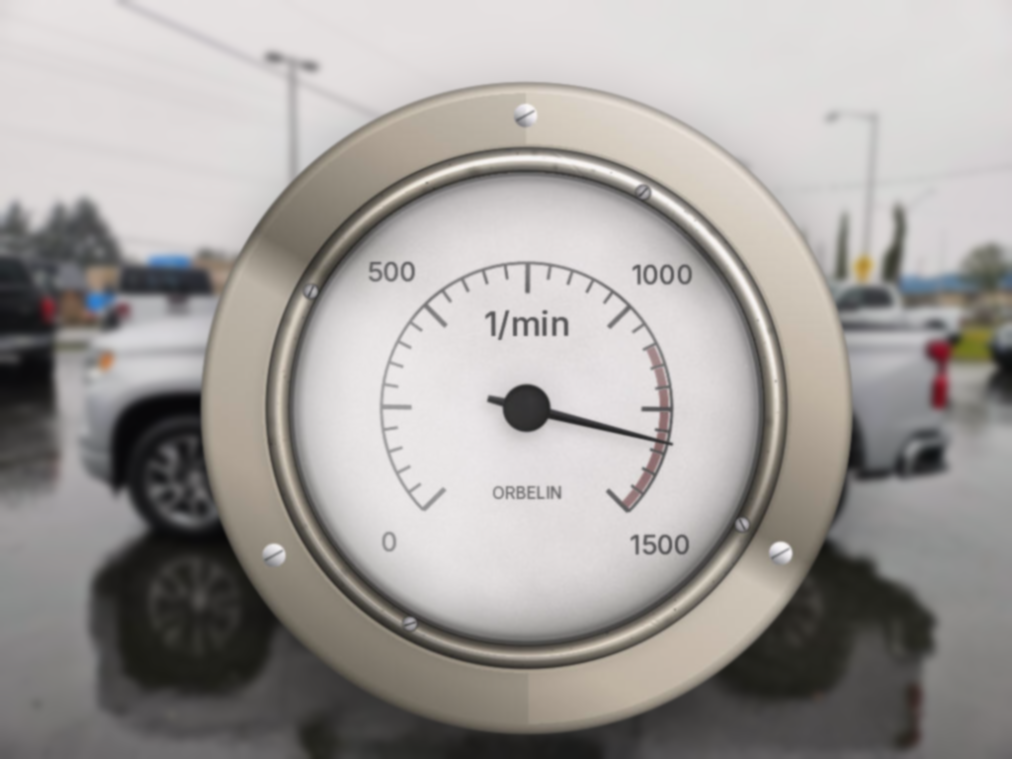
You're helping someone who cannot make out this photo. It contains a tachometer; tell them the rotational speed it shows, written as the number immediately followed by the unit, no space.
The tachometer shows 1325rpm
